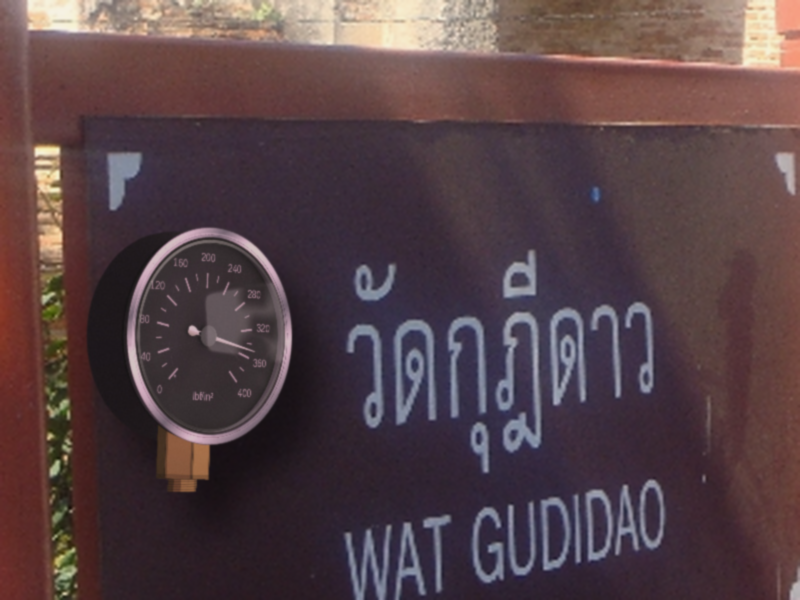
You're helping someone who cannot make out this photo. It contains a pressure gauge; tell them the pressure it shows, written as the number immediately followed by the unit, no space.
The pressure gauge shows 350psi
